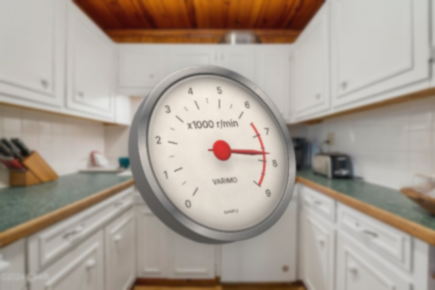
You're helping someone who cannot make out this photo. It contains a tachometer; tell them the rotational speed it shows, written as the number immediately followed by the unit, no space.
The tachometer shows 7750rpm
